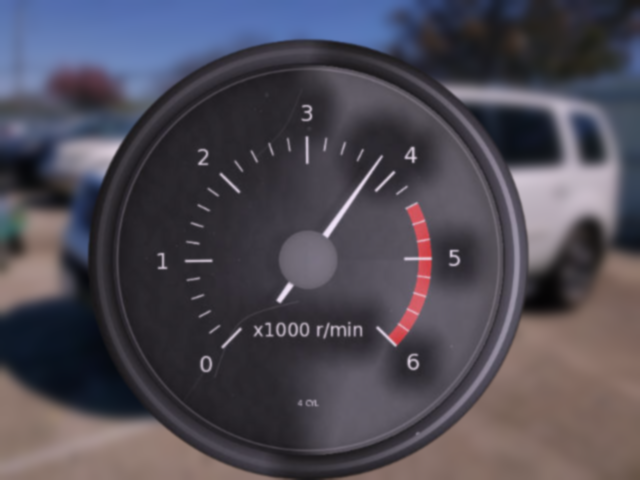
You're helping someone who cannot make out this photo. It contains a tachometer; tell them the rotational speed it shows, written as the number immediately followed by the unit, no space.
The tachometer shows 3800rpm
